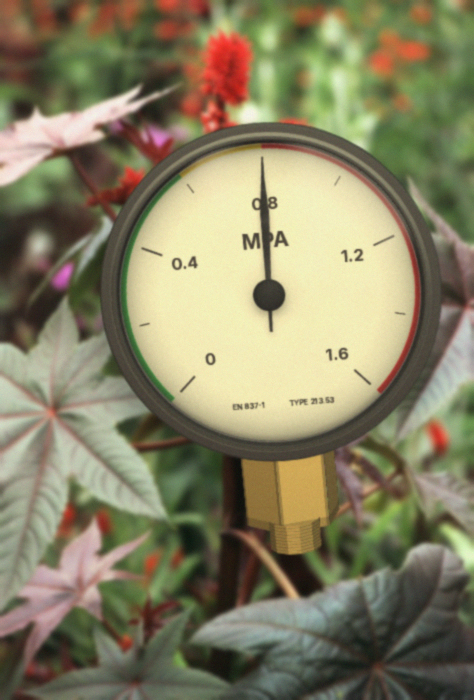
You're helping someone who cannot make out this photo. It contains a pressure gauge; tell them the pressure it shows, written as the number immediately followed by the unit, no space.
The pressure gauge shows 0.8MPa
